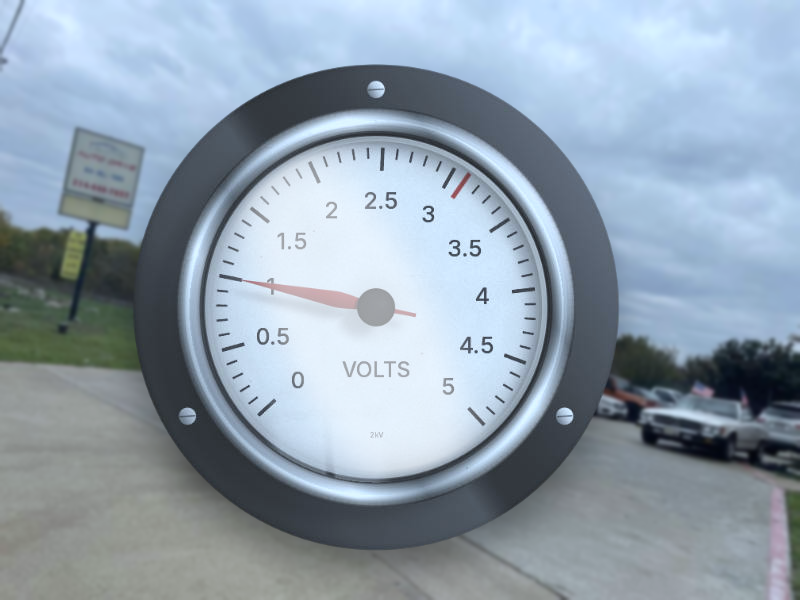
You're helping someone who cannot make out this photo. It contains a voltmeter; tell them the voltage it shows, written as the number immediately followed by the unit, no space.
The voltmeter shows 1V
